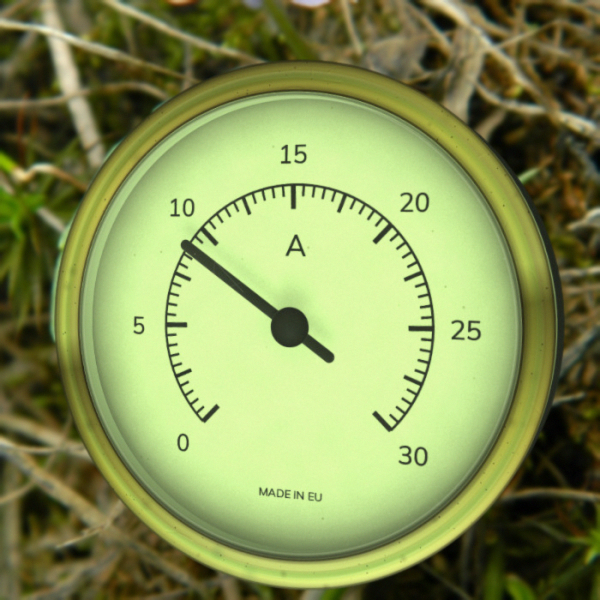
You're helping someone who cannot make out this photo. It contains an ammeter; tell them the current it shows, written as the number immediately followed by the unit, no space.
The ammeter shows 9A
